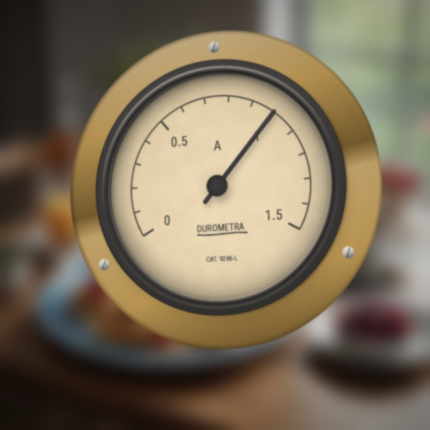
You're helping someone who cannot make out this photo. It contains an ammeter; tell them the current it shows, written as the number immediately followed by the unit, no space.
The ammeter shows 1A
